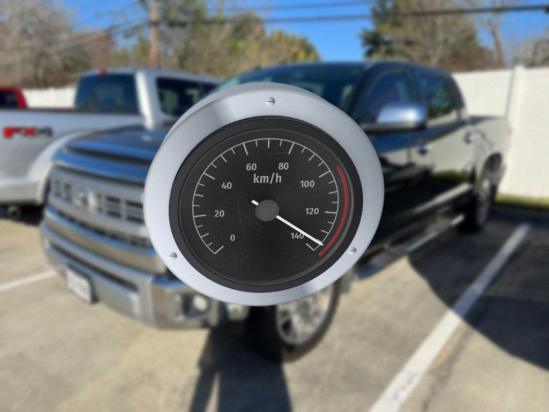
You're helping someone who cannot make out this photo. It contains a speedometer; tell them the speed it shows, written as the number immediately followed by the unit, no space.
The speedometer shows 135km/h
